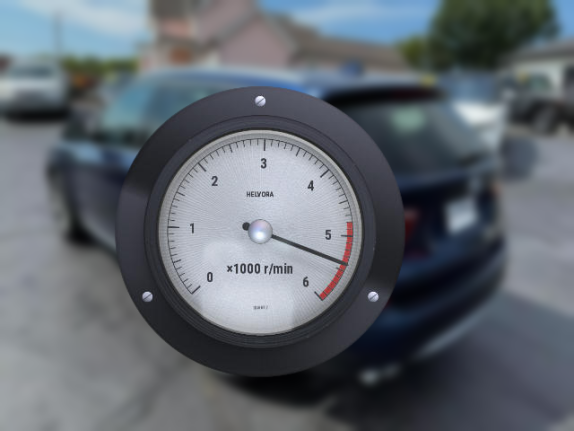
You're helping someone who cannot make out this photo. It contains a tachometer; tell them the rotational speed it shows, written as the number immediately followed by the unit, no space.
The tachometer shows 5400rpm
